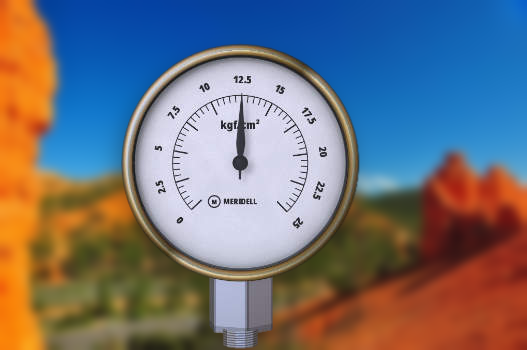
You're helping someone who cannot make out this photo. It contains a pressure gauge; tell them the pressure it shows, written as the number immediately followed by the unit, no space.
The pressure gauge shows 12.5kg/cm²
